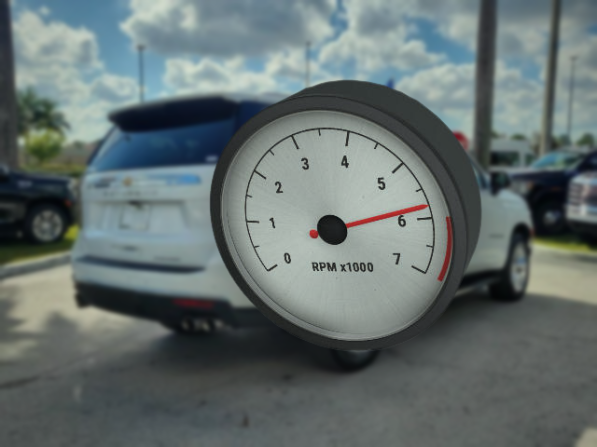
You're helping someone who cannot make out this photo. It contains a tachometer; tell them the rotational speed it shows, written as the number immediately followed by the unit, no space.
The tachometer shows 5750rpm
